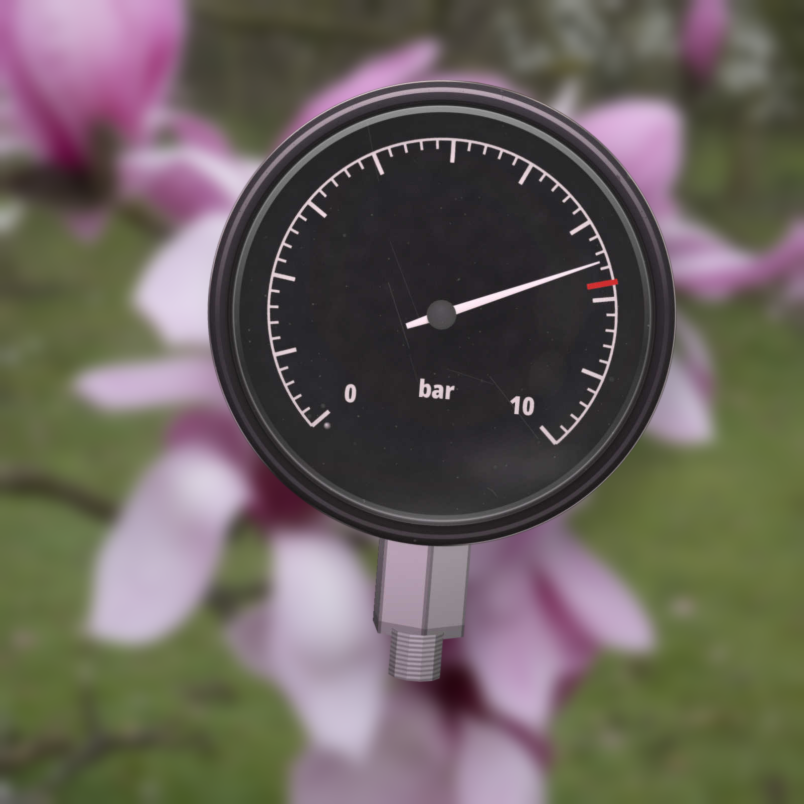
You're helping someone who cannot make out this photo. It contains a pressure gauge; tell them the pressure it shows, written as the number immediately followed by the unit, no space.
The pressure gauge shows 7.5bar
